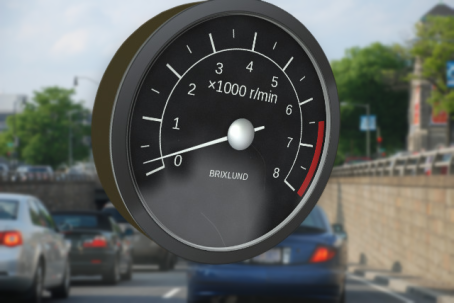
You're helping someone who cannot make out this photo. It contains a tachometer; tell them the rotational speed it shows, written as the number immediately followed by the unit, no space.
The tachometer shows 250rpm
